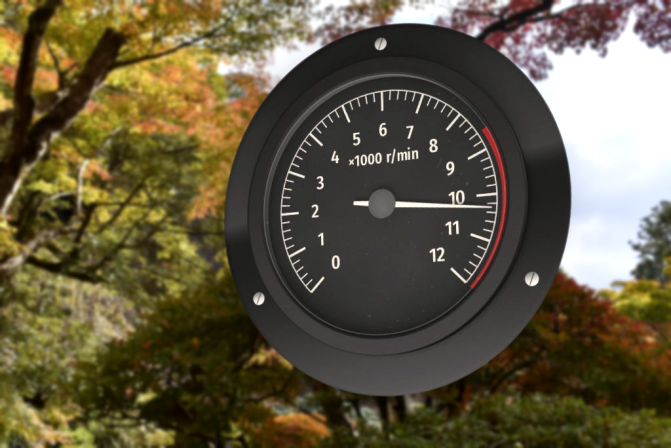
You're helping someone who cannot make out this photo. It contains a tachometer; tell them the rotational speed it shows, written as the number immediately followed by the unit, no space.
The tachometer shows 10300rpm
